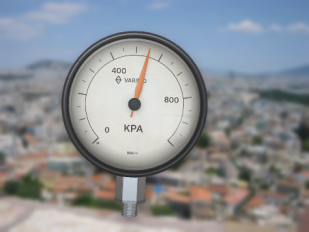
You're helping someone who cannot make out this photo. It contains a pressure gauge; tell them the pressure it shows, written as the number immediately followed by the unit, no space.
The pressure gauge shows 550kPa
